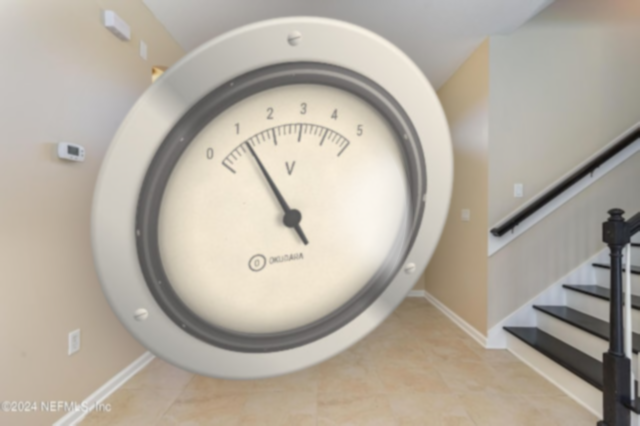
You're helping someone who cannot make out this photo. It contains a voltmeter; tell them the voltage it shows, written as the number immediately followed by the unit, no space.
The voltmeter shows 1V
